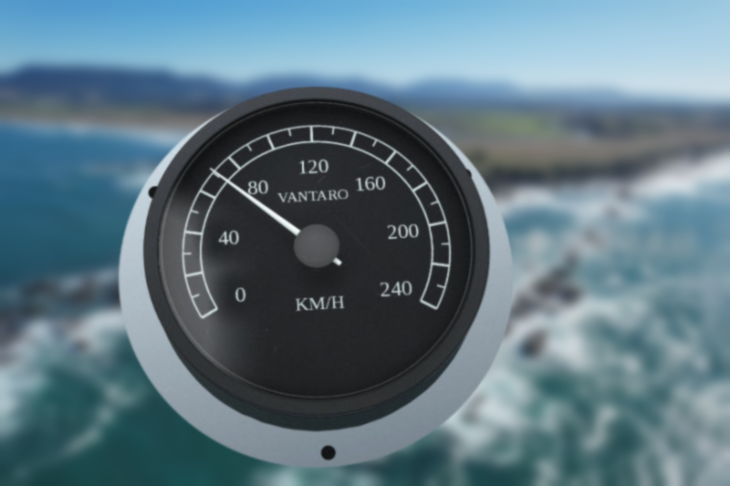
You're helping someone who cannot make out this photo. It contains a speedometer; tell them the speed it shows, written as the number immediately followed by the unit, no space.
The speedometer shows 70km/h
